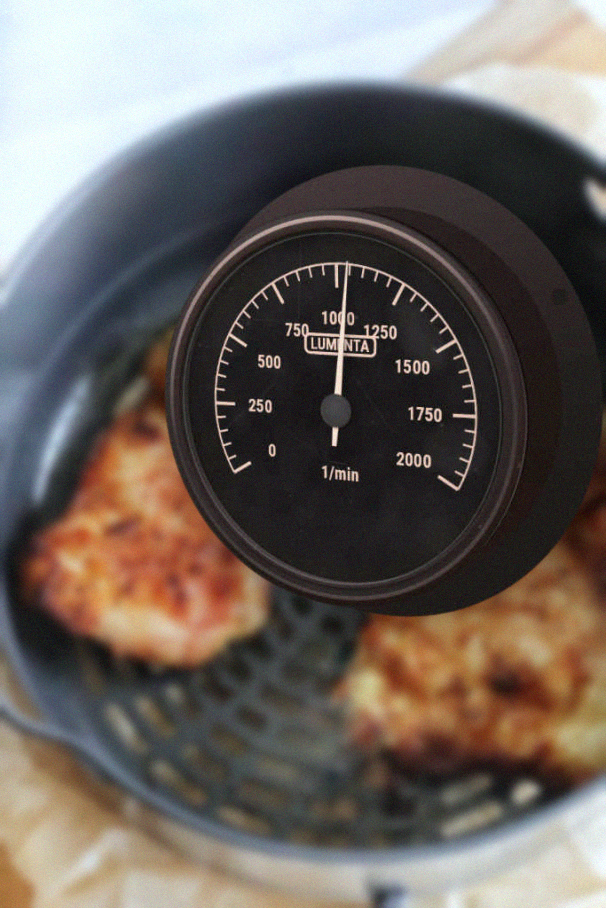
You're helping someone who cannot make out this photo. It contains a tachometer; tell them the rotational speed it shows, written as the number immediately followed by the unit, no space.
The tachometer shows 1050rpm
